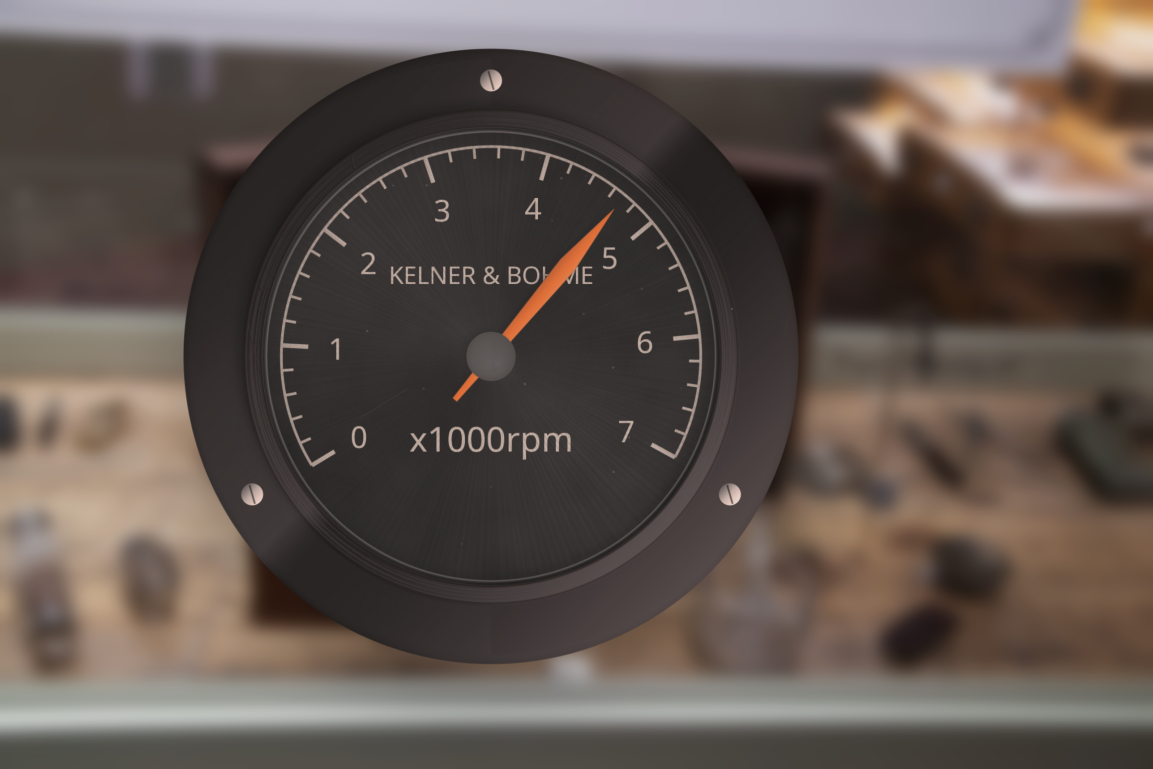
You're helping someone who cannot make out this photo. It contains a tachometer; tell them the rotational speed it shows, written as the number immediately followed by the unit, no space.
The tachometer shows 4700rpm
